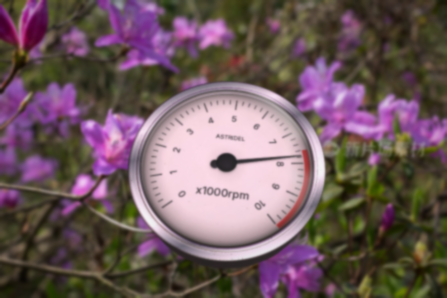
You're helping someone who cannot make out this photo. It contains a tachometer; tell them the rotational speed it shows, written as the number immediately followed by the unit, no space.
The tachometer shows 7800rpm
